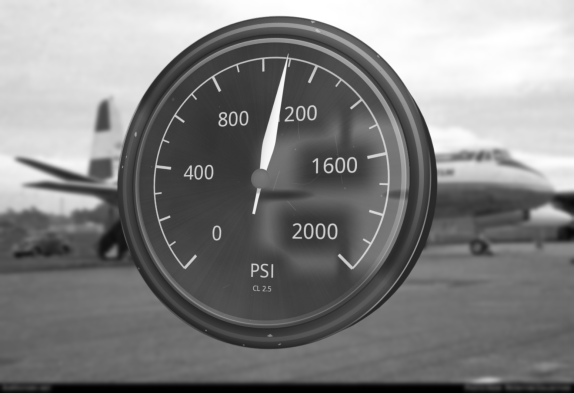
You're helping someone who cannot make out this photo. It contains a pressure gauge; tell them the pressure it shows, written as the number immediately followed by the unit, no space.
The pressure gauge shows 1100psi
